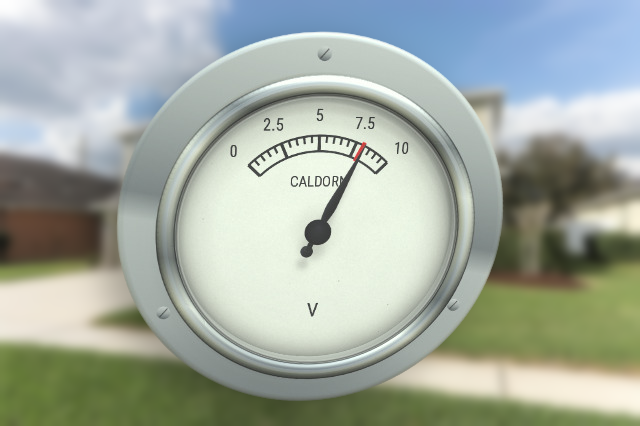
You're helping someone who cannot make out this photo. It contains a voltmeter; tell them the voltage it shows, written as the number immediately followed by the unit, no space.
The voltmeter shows 8V
